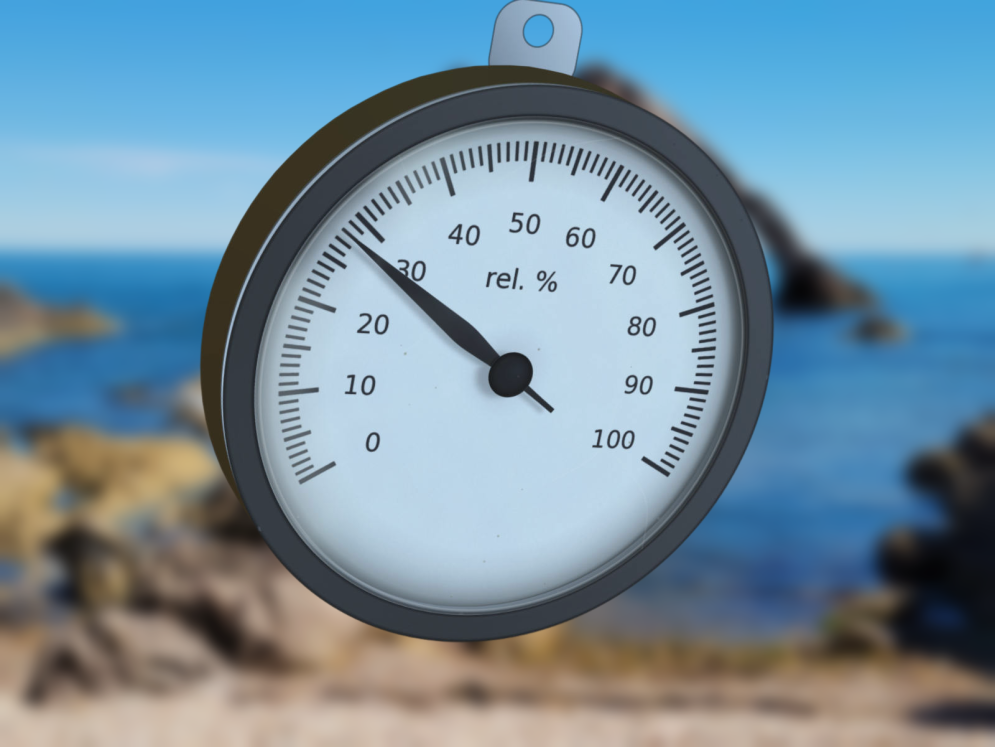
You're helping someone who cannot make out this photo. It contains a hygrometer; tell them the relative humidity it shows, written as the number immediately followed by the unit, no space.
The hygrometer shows 28%
